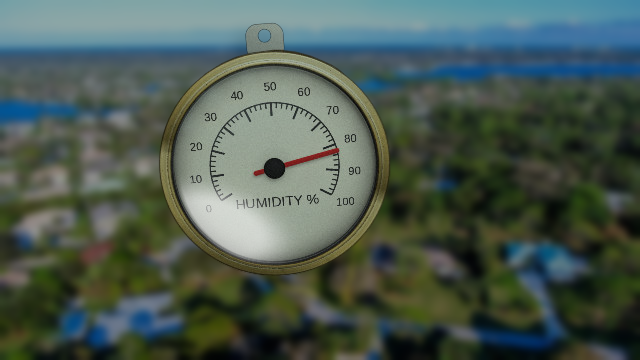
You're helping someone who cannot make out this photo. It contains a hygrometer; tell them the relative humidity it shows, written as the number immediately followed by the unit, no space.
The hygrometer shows 82%
